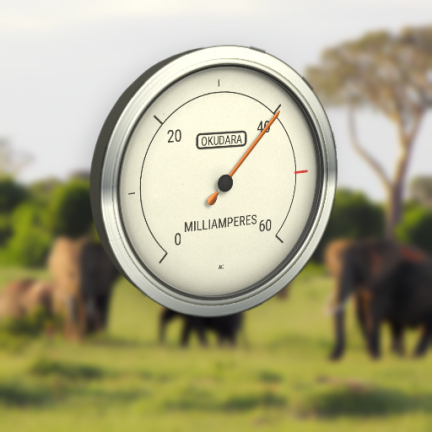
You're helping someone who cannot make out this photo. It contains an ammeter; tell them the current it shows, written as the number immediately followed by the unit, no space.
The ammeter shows 40mA
